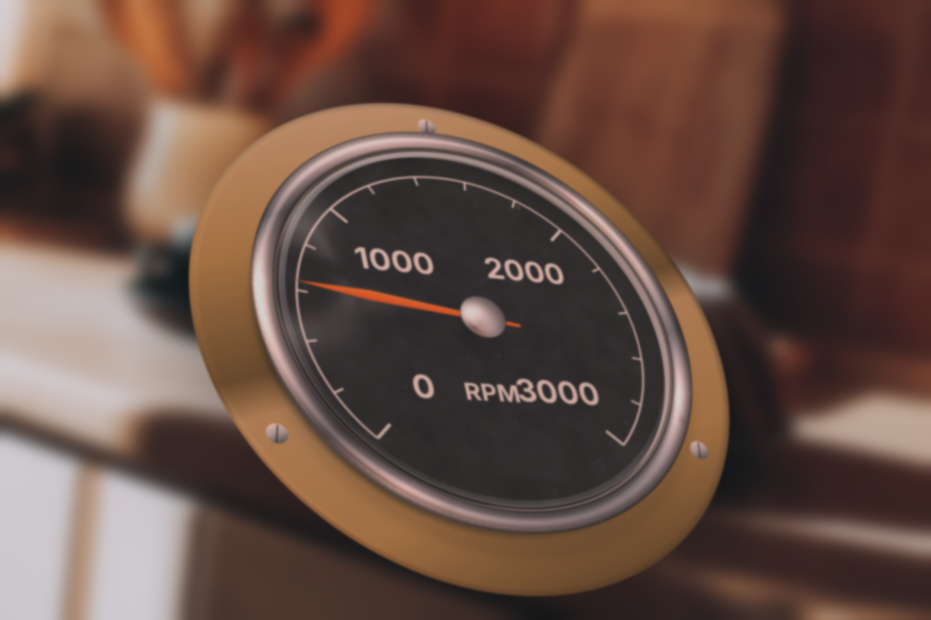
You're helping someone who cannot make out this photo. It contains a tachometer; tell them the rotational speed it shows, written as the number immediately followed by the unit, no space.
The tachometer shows 600rpm
